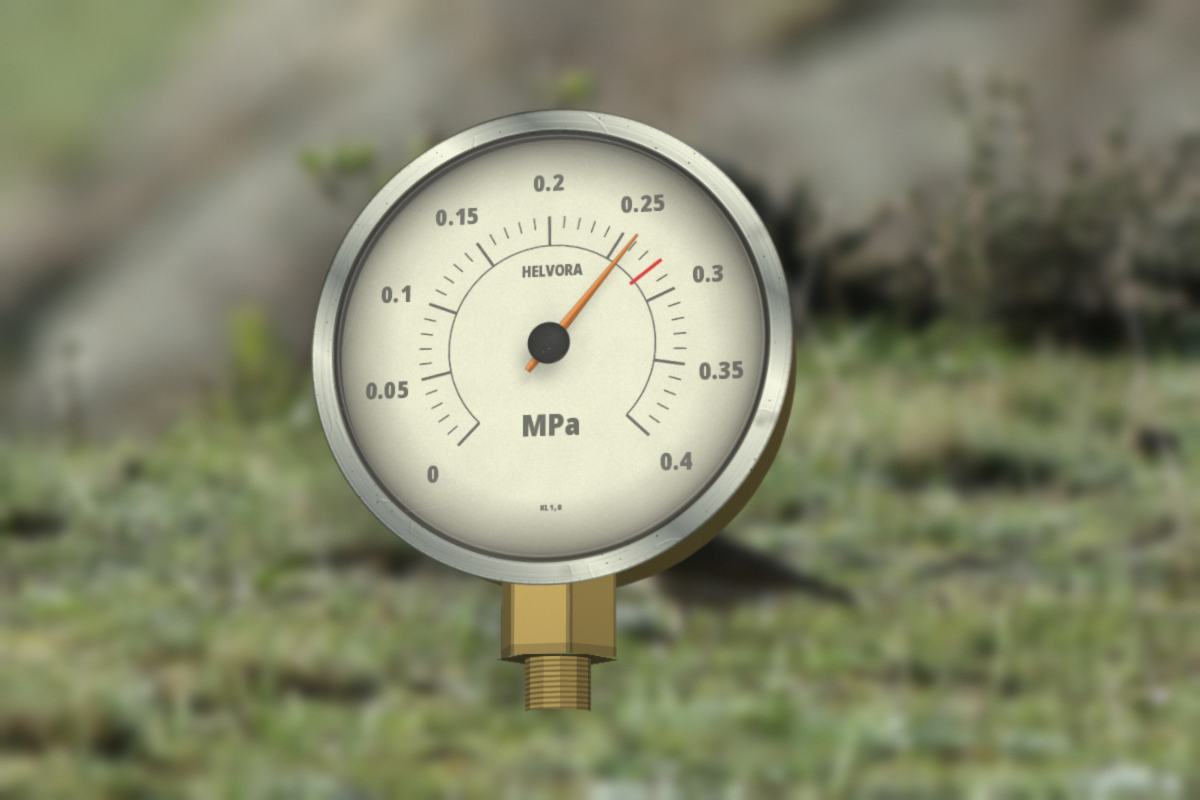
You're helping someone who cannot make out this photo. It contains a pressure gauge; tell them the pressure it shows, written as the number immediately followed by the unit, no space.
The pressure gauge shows 0.26MPa
